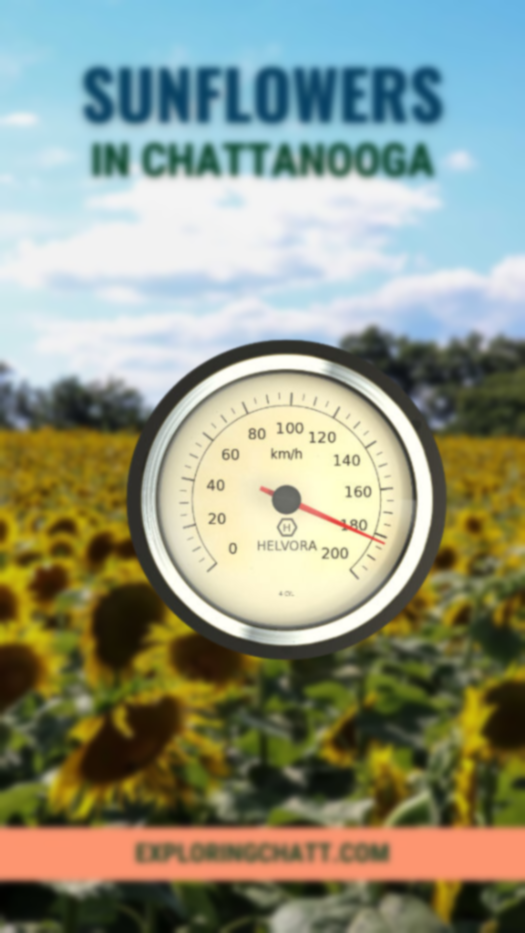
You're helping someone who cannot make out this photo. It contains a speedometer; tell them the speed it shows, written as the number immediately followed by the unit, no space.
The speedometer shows 182.5km/h
